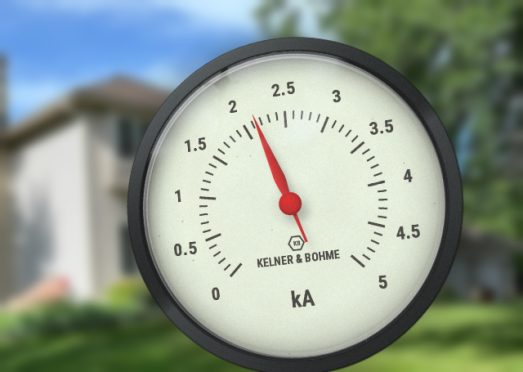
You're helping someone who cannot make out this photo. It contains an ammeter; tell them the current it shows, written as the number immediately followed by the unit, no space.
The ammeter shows 2.15kA
